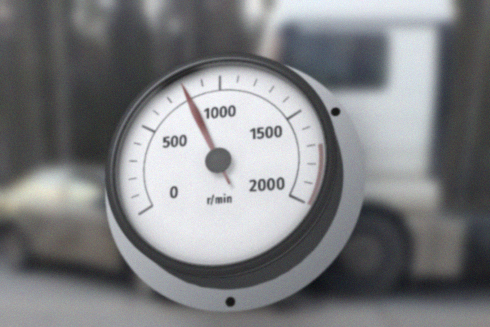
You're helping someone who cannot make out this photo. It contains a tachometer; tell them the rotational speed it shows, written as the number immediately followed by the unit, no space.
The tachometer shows 800rpm
